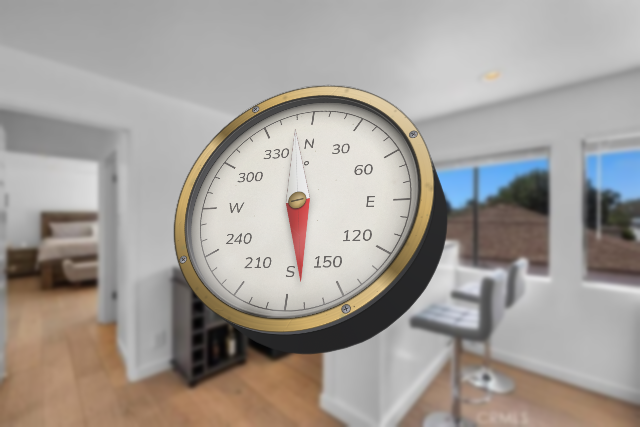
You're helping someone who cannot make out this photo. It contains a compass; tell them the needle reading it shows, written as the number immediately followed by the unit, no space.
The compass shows 170°
